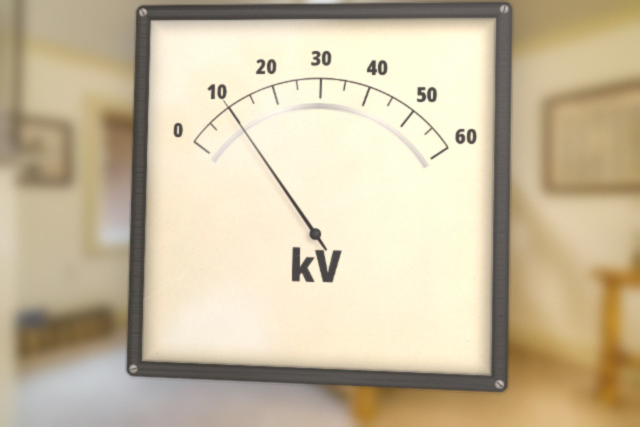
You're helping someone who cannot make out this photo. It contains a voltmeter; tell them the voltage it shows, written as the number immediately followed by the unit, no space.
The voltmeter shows 10kV
